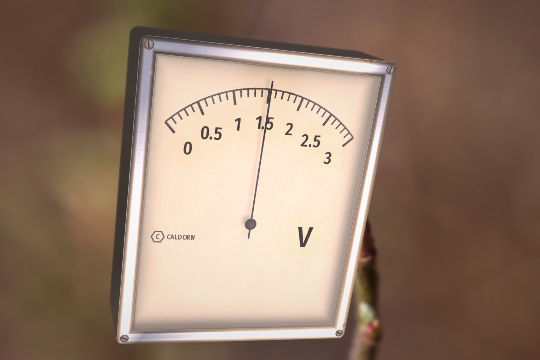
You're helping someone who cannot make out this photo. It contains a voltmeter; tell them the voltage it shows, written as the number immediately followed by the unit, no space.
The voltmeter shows 1.5V
